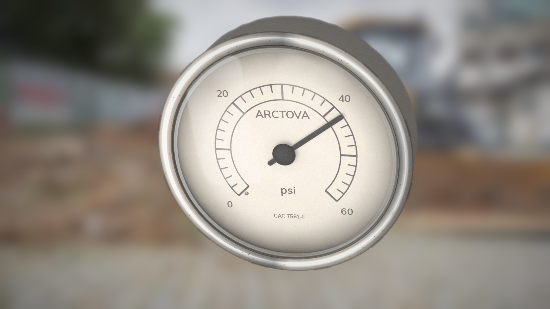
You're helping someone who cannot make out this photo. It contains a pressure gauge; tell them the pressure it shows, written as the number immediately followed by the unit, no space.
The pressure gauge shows 42psi
